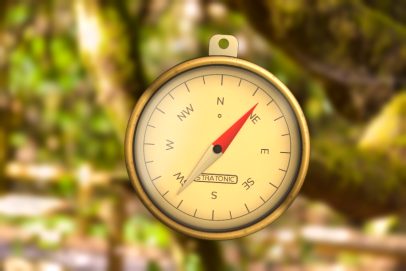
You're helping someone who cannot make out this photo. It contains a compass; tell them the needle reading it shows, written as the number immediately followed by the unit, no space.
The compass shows 37.5°
